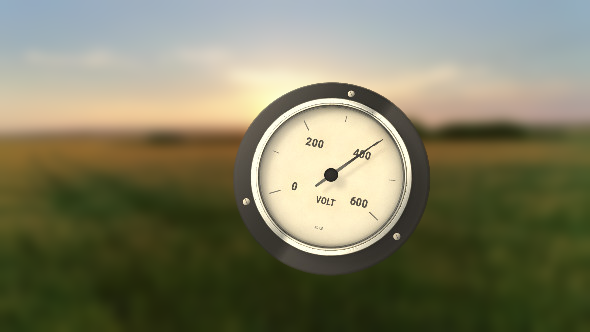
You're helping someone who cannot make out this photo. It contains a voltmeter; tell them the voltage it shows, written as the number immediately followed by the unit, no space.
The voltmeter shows 400V
